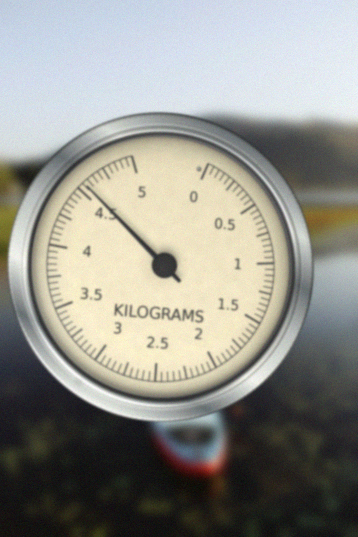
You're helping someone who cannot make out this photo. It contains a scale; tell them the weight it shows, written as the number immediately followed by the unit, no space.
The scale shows 4.55kg
